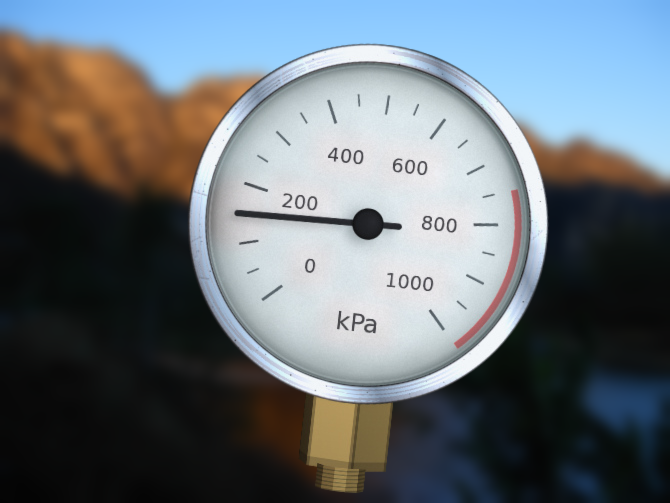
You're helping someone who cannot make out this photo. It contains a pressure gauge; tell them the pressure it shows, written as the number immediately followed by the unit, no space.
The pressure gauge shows 150kPa
